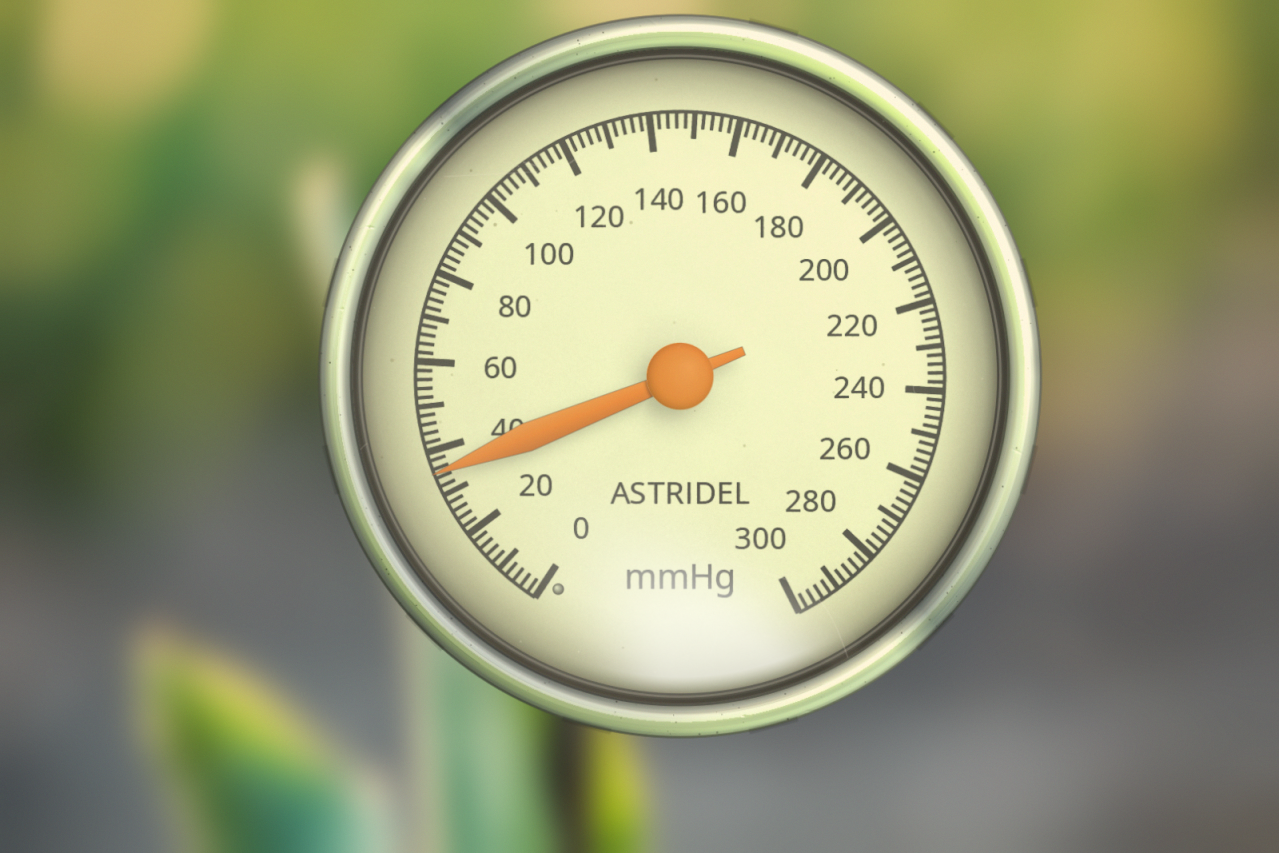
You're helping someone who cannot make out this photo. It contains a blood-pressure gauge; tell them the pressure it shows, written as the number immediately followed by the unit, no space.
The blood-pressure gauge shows 35mmHg
